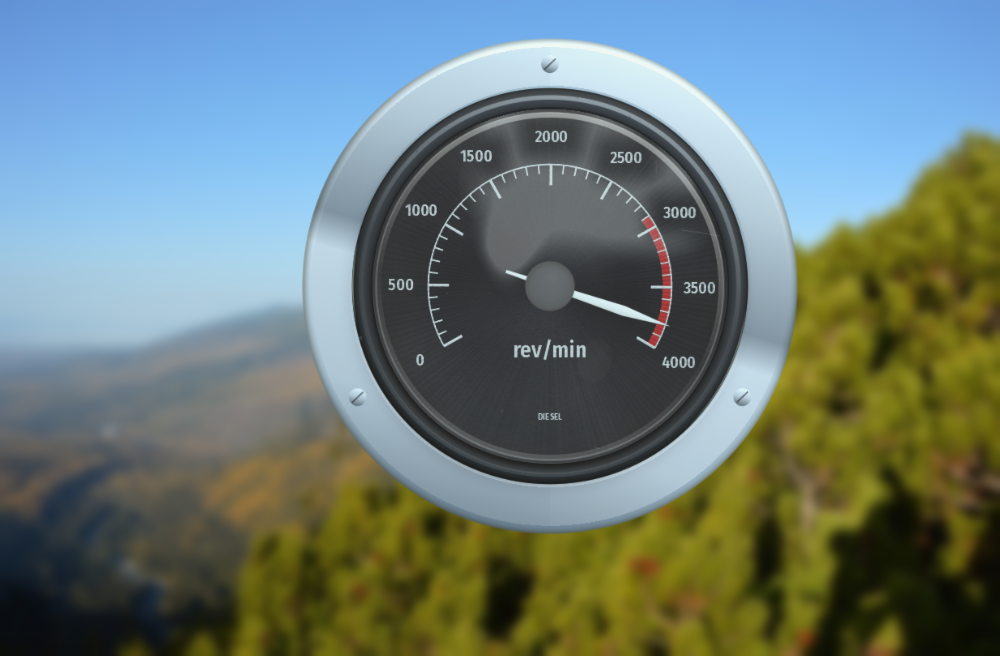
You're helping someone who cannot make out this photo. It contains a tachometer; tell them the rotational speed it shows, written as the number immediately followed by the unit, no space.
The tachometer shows 3800rpm
